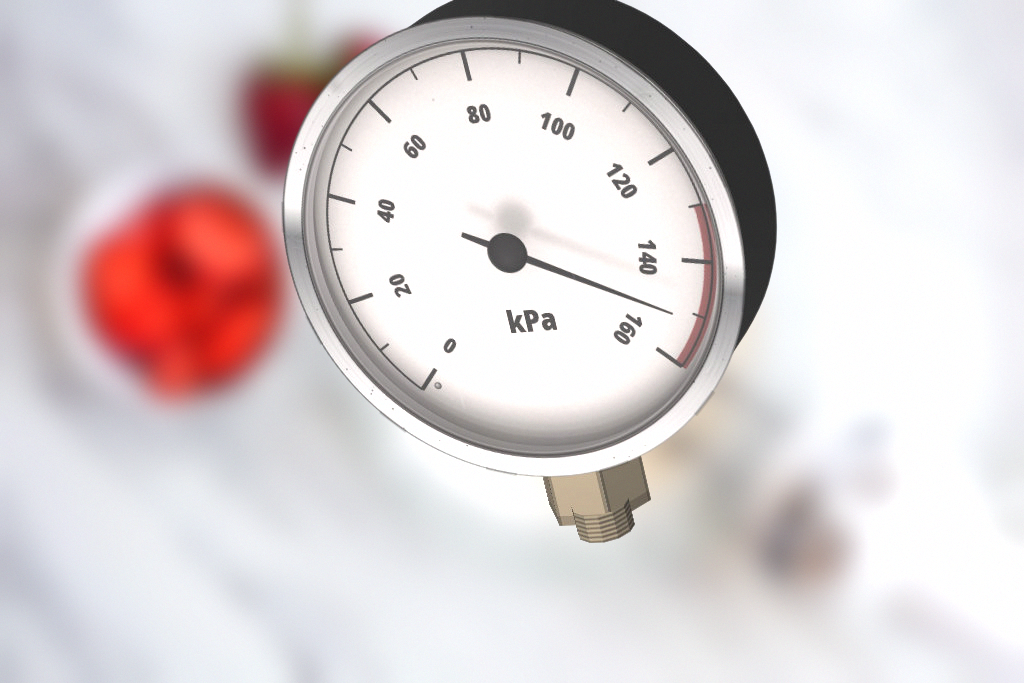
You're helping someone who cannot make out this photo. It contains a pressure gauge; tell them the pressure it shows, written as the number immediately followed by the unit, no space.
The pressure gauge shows 150kPa
